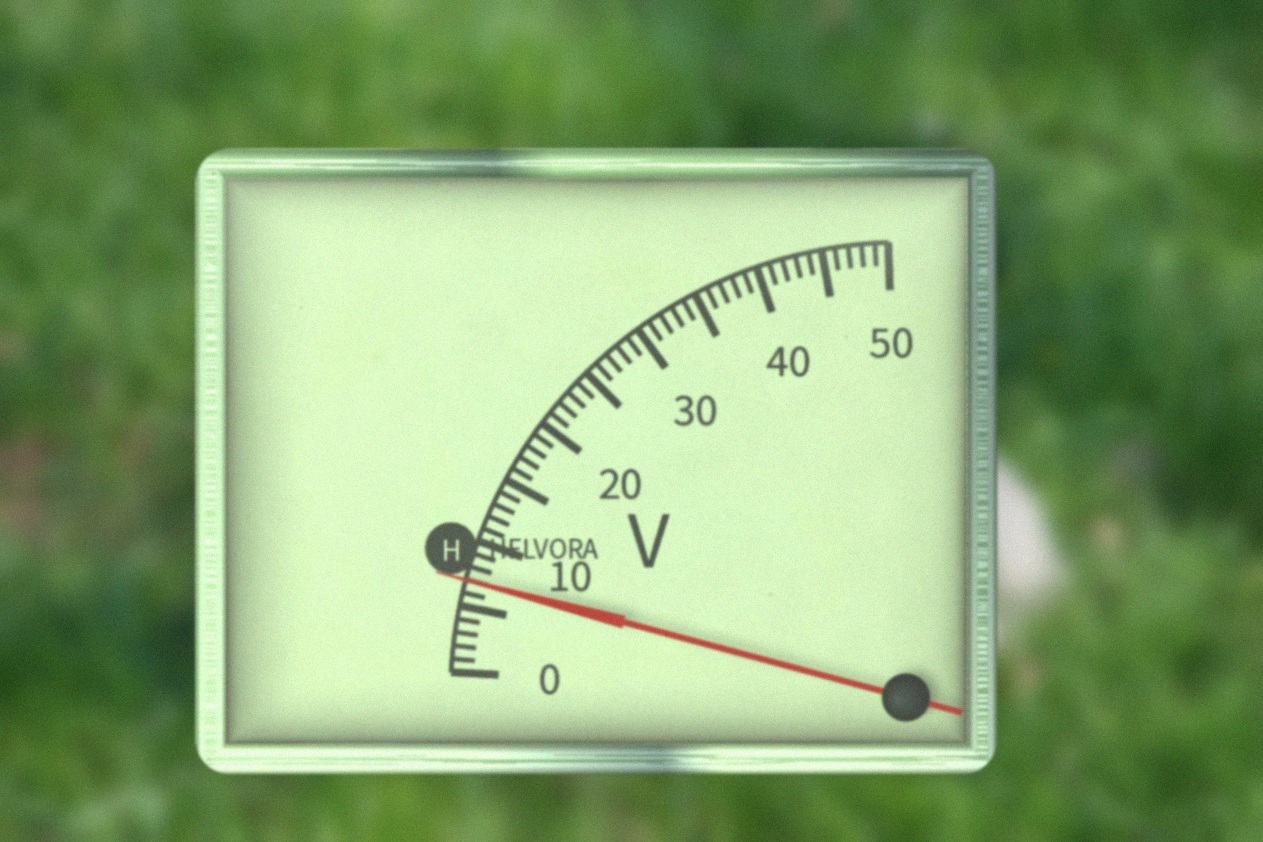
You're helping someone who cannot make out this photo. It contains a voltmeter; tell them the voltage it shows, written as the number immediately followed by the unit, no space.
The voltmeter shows 7V
